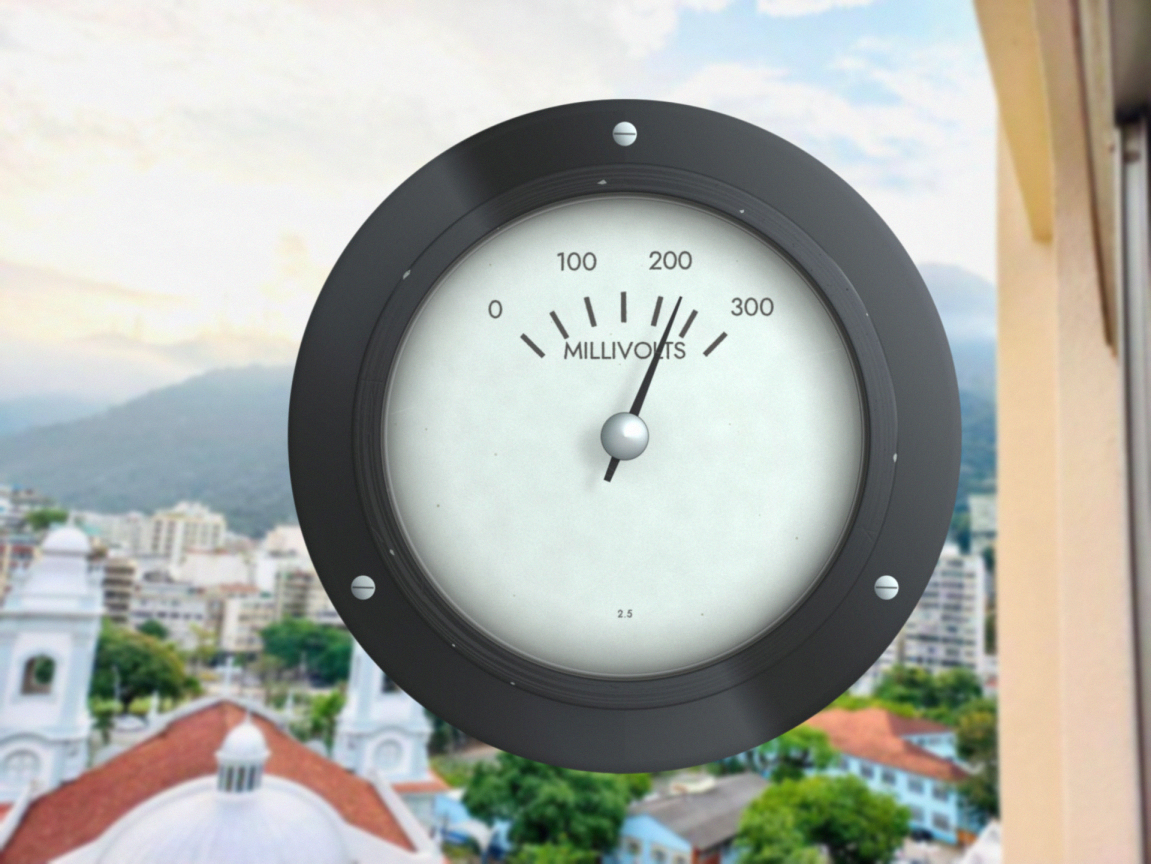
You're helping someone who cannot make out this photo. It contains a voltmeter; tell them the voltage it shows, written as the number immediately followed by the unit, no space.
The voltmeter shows 225mV
